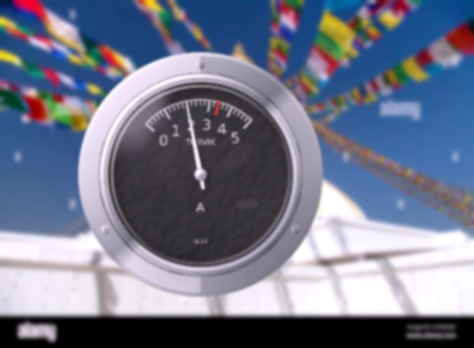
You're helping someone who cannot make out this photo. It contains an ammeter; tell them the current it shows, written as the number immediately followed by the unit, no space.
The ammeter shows 2A
